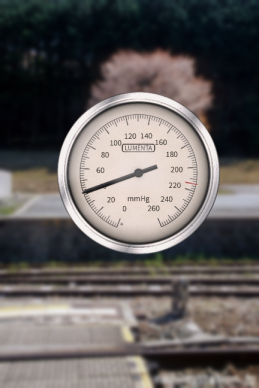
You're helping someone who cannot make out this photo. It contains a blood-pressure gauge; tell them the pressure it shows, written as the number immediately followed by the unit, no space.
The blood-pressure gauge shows 40mmHg
